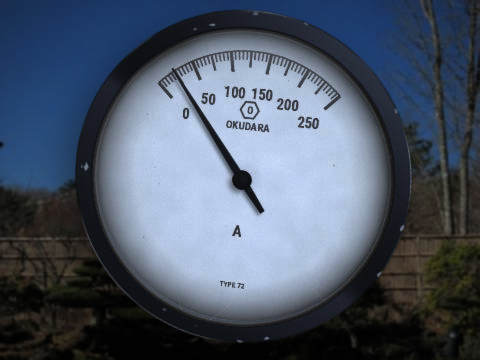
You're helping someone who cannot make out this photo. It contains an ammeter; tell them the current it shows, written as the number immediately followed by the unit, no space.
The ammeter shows 25A
